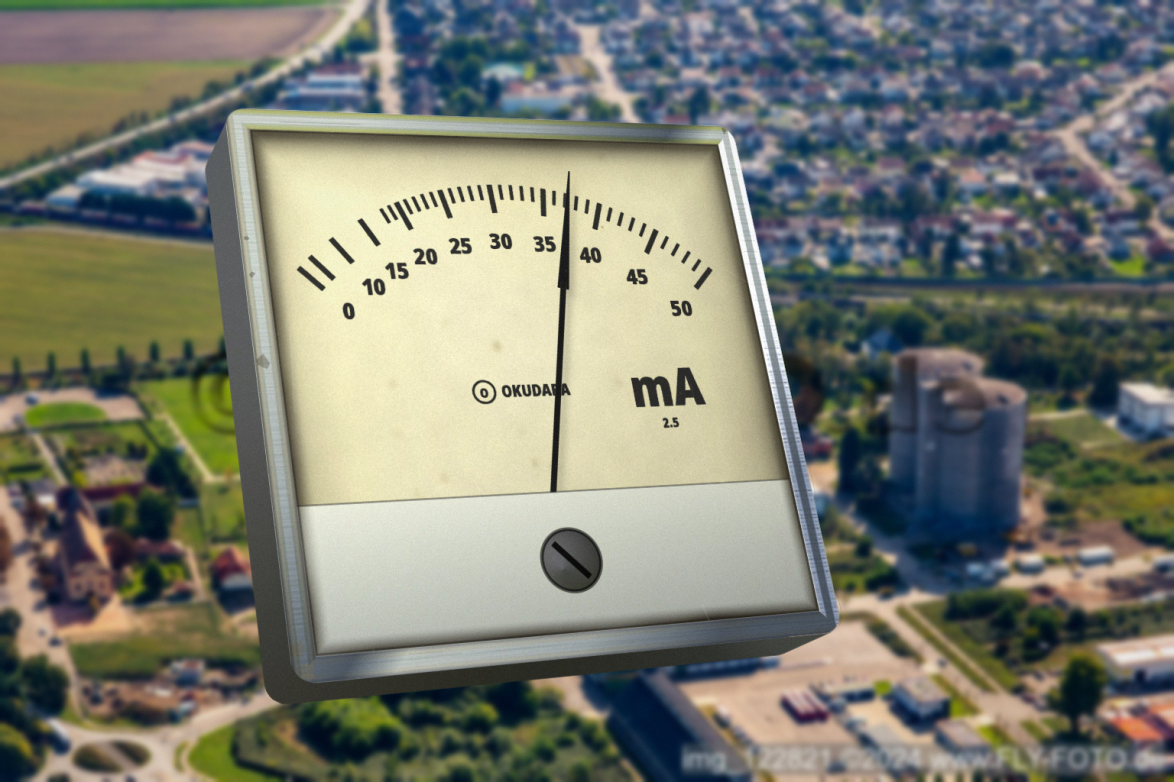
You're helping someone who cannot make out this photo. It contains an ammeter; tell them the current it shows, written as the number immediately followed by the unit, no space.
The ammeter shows 37mA
